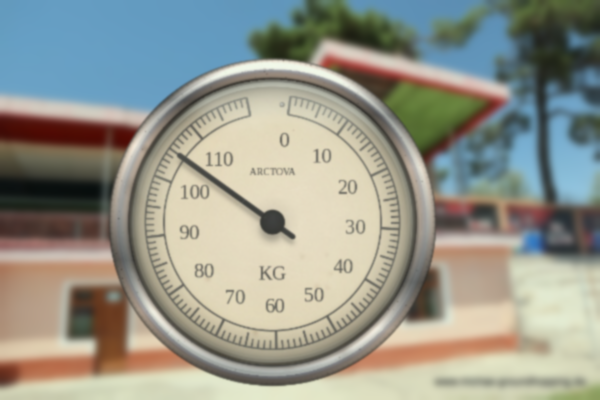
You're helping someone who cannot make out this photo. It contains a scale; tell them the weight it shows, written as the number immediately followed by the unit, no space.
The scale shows 105kg
